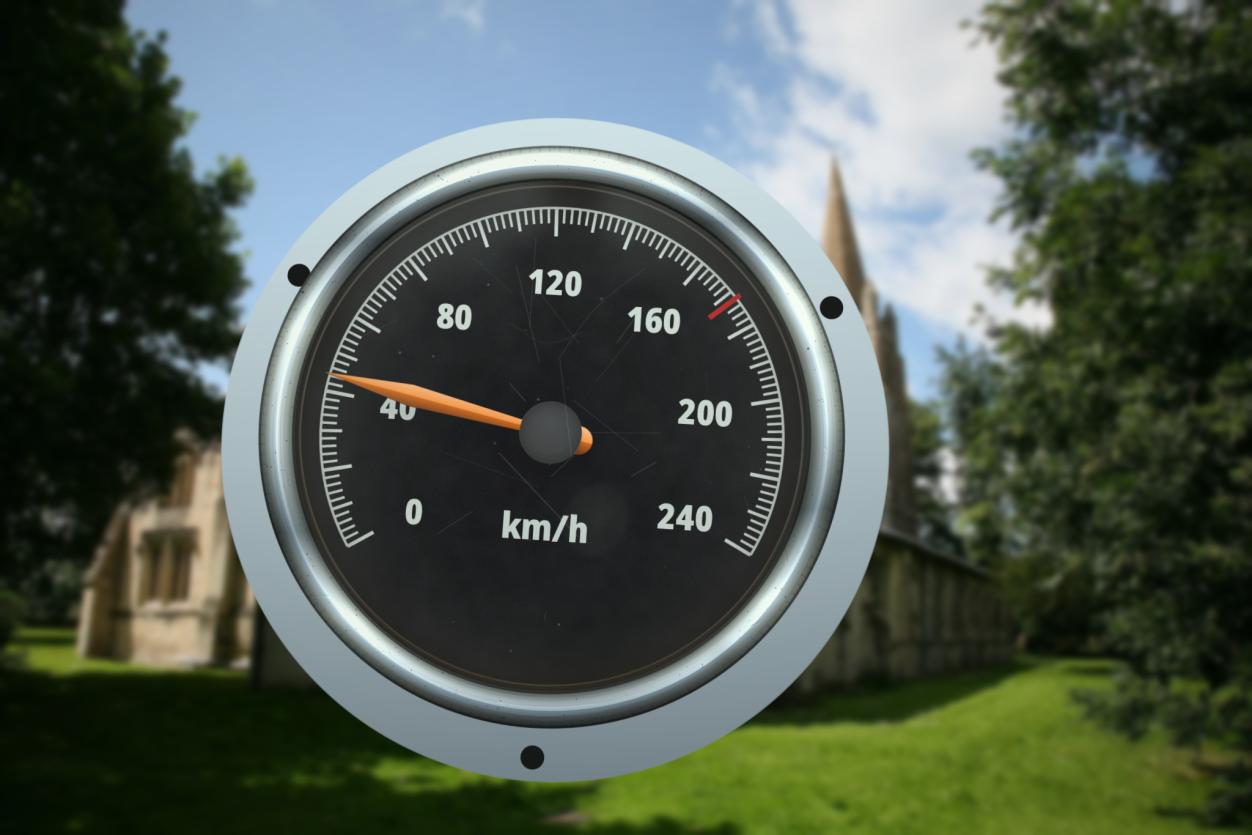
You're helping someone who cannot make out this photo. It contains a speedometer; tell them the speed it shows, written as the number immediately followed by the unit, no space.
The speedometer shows 44km/h
